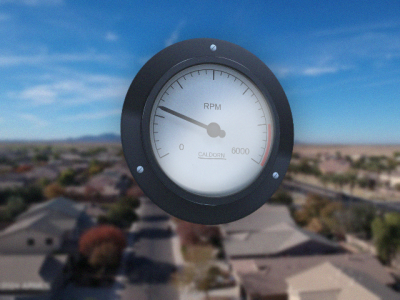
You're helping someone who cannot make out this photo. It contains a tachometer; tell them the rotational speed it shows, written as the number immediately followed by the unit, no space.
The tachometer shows 1200rpm
